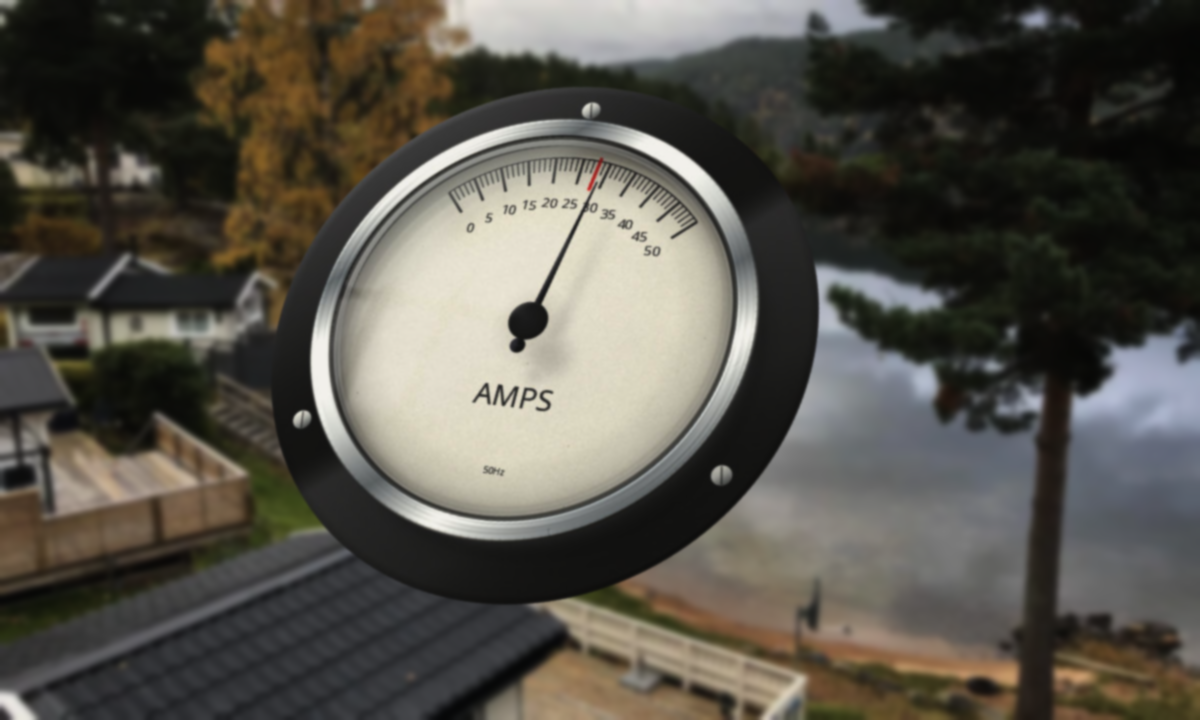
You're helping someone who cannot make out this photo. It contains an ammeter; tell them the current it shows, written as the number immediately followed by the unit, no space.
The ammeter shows 30A
